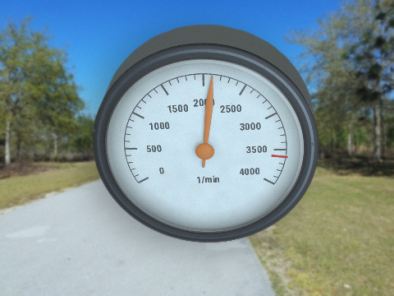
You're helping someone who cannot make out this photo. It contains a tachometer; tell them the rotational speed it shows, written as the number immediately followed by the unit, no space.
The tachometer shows 2100rpm
